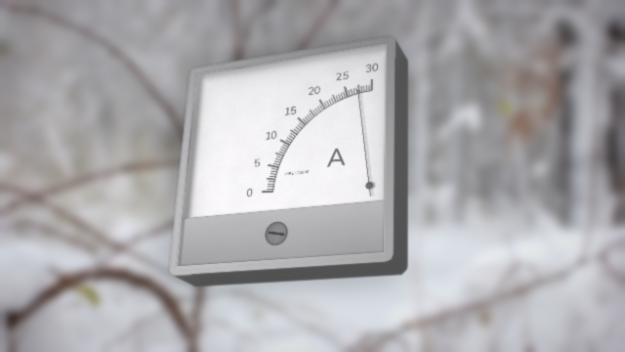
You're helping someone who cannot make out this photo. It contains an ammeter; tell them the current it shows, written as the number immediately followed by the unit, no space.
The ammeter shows 27.5A
